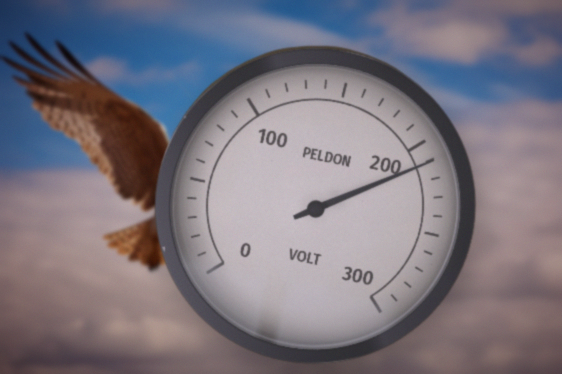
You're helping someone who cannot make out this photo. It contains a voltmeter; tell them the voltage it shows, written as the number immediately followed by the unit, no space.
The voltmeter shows 210V
